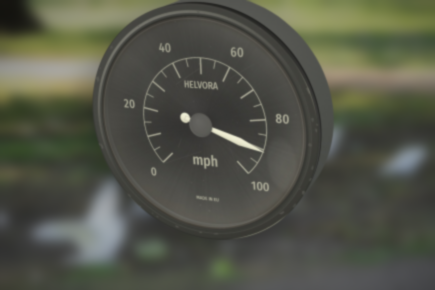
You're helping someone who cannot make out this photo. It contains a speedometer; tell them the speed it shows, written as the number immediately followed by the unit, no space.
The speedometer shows 90mph
